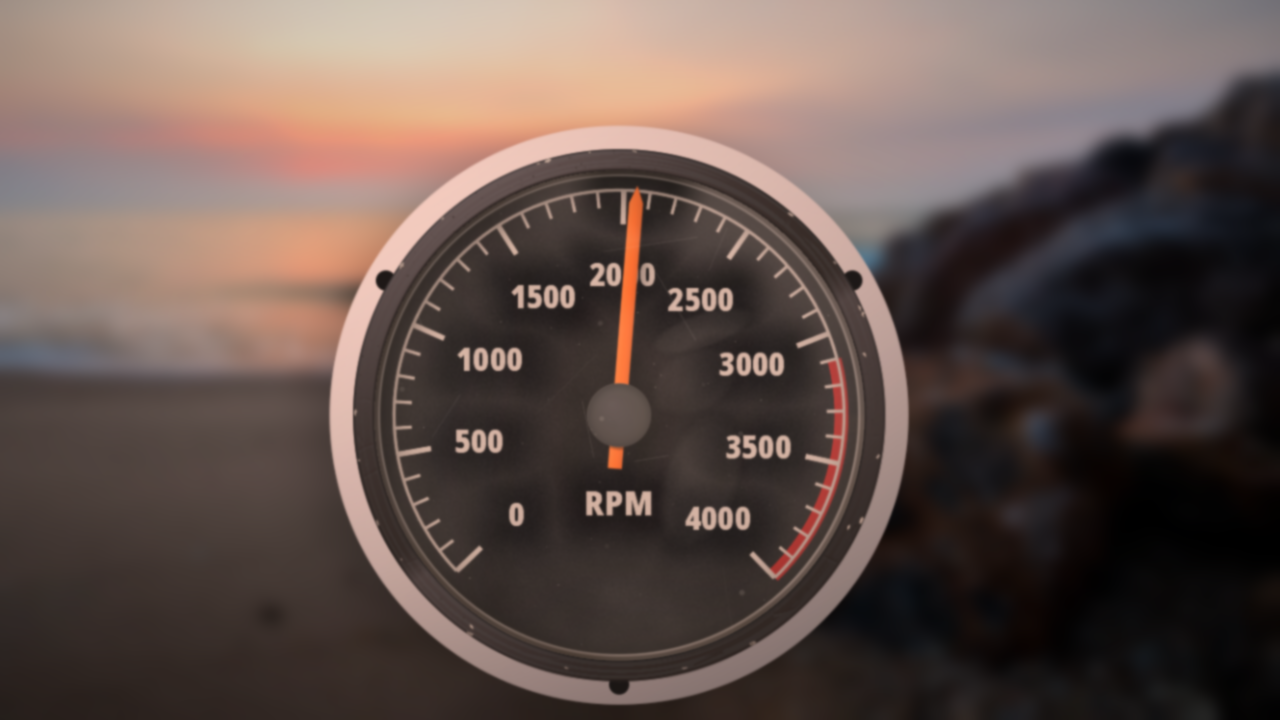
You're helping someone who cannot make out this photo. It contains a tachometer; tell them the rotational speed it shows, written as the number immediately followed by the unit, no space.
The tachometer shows 2050rpm
